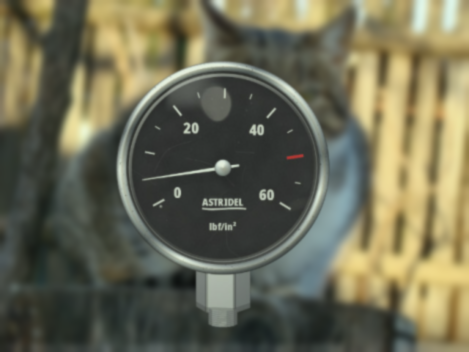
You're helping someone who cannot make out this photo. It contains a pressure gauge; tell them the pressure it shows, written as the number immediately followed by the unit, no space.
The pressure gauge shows 5psi
